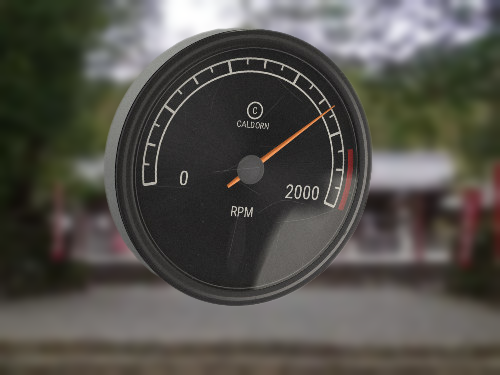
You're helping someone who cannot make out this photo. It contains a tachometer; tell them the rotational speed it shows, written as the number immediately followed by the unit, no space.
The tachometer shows 1450rpm
